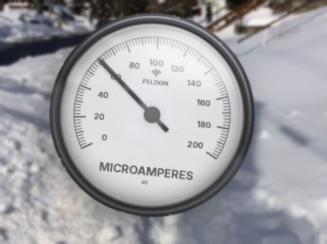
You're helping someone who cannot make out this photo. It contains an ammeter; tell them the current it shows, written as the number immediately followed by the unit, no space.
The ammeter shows 60µA
